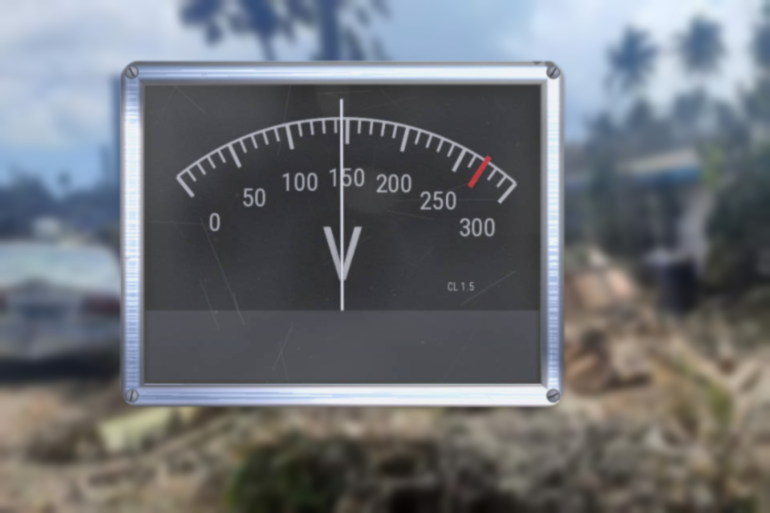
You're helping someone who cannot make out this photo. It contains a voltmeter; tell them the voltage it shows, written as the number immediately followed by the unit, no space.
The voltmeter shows 145V
